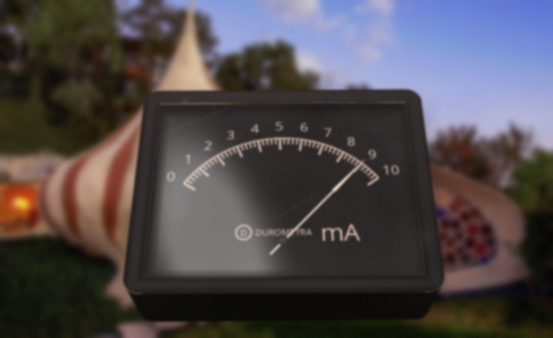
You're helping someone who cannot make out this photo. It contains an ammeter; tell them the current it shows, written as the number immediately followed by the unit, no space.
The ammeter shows 9mA
